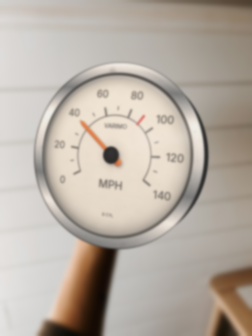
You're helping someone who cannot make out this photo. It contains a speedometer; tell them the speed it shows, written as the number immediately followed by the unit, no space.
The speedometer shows 40mph
